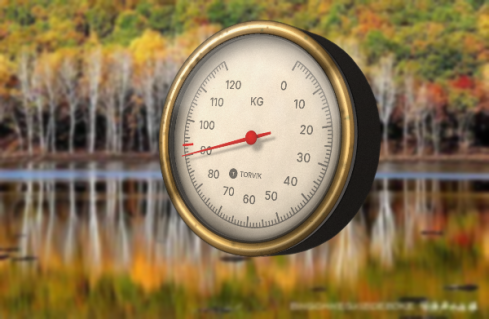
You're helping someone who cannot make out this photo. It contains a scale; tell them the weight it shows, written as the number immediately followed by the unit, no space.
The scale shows 90kg
